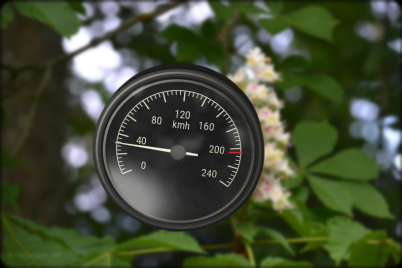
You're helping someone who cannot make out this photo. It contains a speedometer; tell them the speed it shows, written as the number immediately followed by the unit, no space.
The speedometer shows 32km/h
